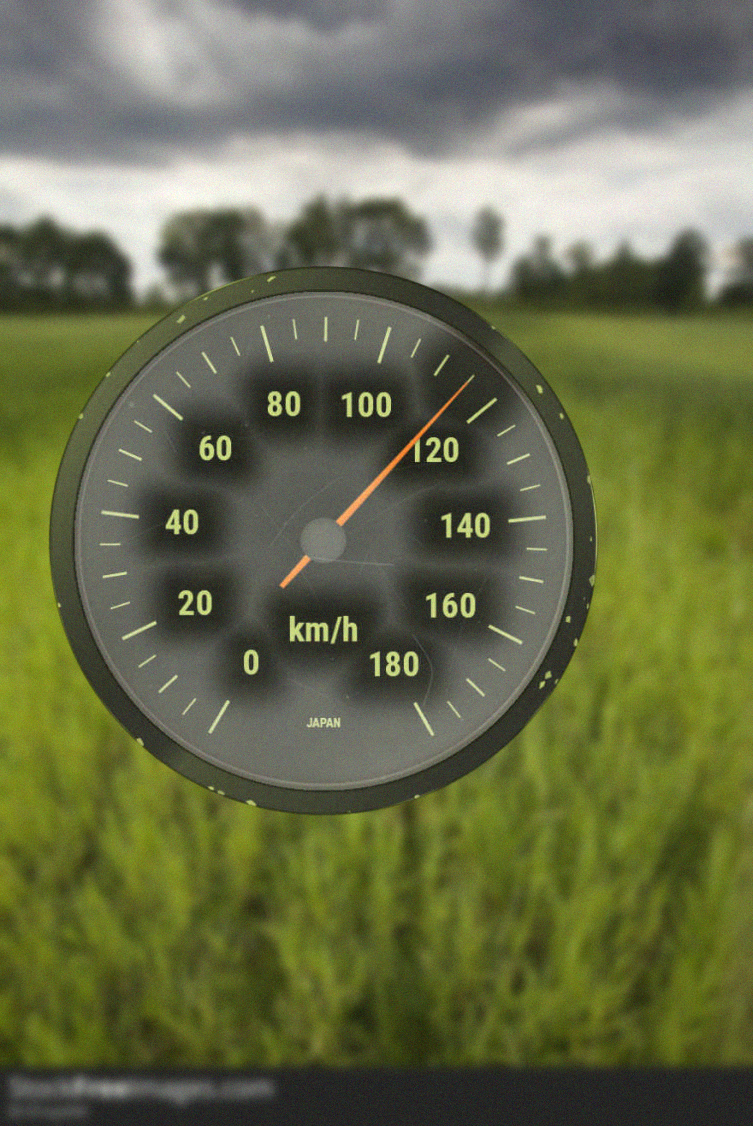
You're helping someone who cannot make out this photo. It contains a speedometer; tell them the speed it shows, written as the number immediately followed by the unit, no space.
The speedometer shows 115km/h
